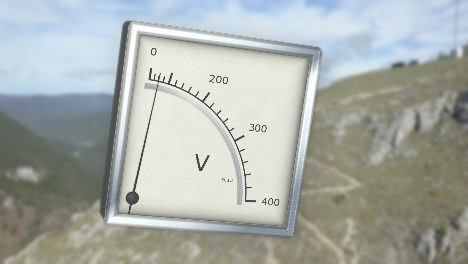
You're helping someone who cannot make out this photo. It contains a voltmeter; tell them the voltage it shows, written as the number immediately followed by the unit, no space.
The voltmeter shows 60V
